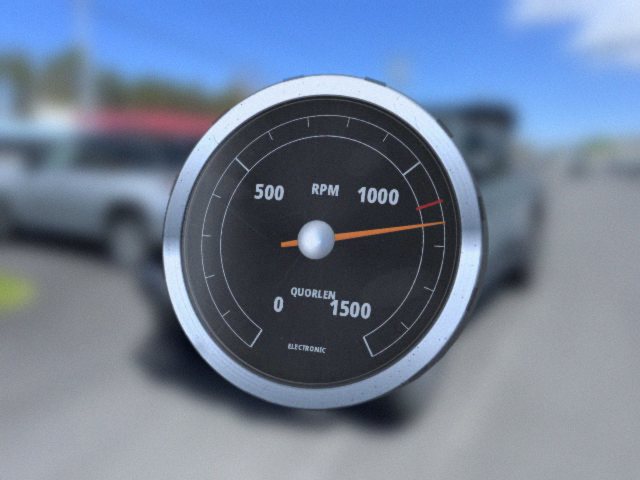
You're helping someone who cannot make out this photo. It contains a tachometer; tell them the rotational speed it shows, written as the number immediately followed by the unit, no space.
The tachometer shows 1150rpm
